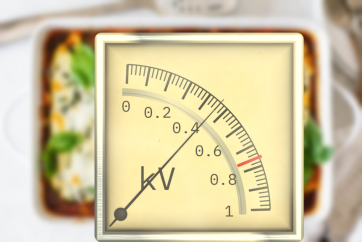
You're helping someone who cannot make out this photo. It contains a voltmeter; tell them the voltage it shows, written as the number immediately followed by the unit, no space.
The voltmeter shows 0.46kV
